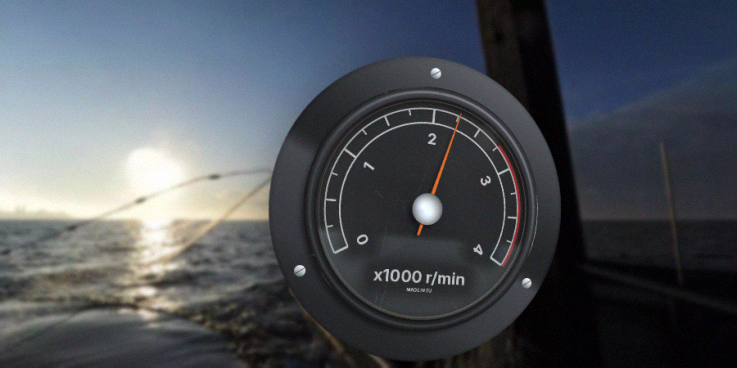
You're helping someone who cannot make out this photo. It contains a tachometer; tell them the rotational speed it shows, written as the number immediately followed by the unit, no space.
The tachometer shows 2250rpm
